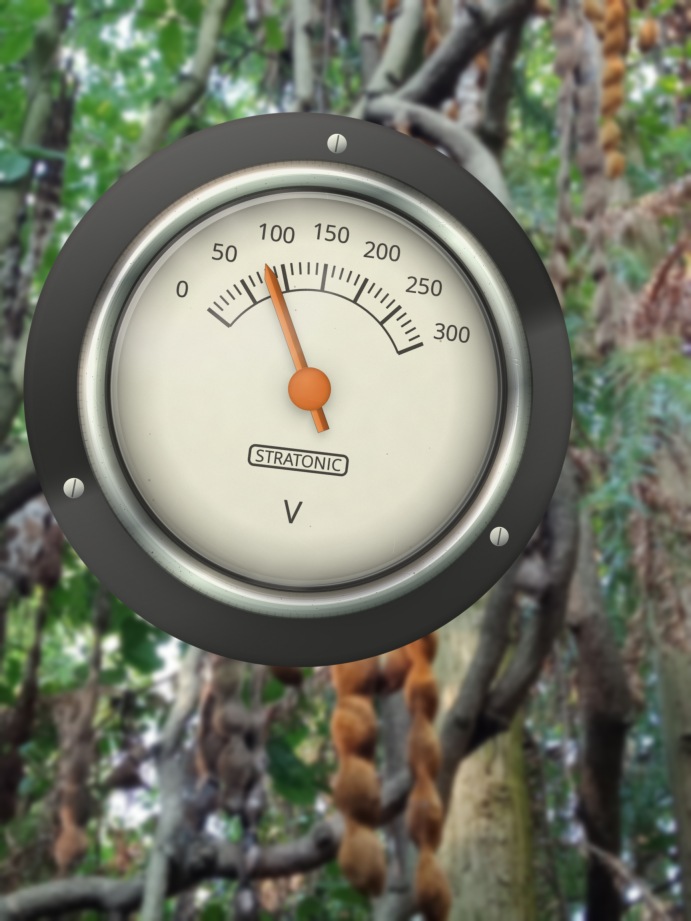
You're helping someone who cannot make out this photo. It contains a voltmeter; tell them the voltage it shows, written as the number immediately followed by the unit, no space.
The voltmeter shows 80V
